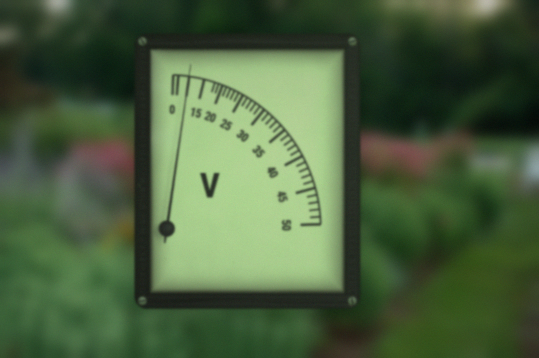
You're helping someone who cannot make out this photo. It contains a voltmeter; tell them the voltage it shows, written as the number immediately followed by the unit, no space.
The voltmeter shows 10V
